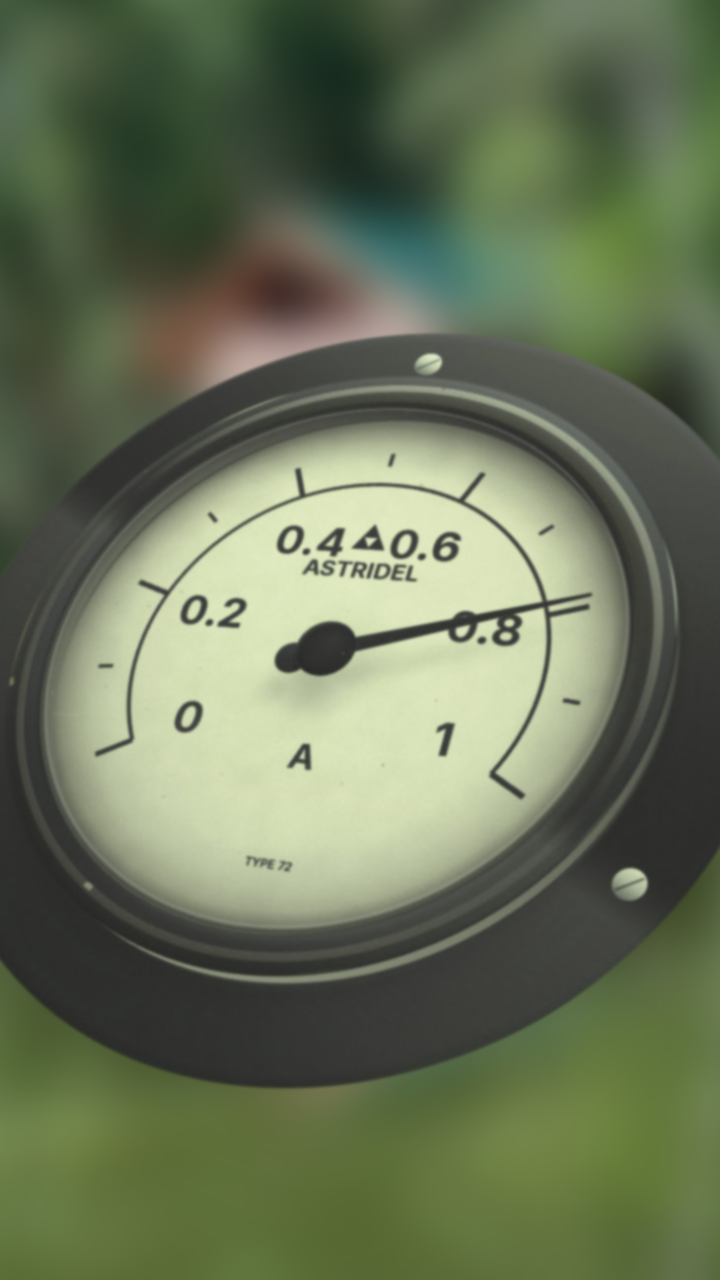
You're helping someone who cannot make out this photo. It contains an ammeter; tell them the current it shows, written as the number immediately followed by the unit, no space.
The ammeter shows 0.8A
